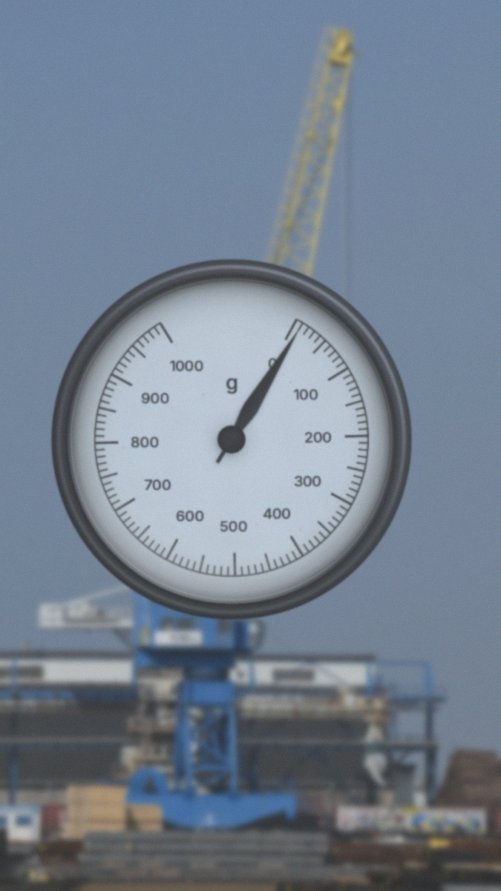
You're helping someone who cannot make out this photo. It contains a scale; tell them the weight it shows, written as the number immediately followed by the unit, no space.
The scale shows 10g
